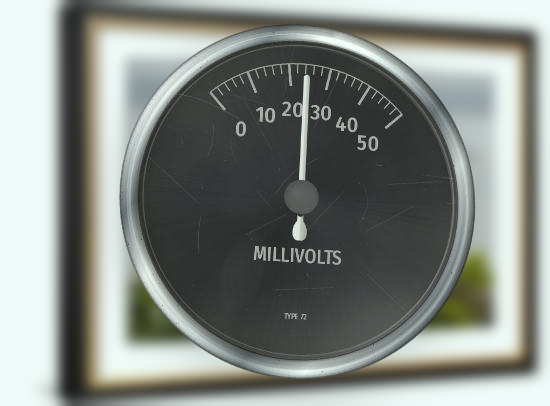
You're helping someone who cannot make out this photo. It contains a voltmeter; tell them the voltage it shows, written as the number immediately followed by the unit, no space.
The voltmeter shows 24mV
